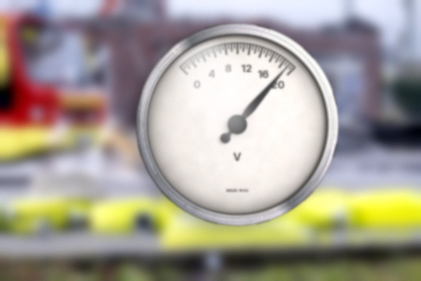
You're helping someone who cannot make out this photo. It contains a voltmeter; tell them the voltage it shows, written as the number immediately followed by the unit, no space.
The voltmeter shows 19V
